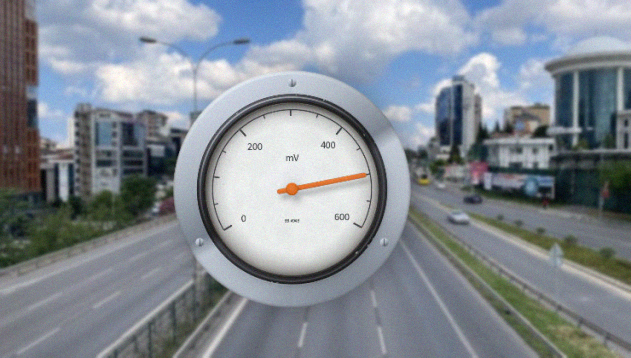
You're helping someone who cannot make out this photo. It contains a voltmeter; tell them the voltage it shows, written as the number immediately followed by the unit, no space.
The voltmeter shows 500mV
